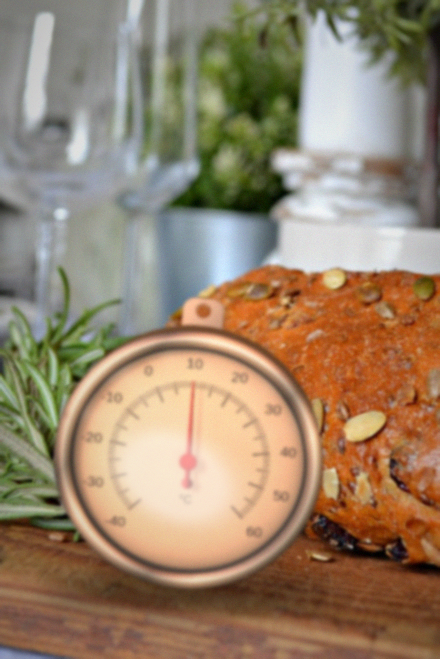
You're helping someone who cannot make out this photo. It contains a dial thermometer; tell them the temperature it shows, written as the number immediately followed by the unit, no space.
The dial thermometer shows 10°C
